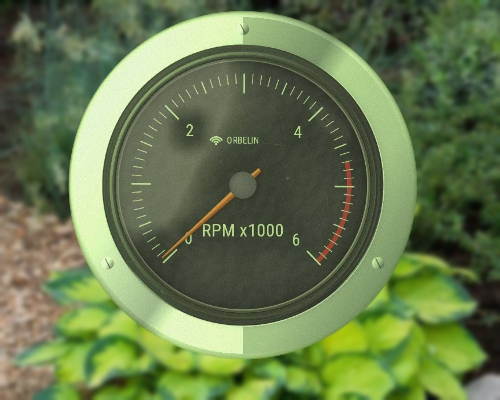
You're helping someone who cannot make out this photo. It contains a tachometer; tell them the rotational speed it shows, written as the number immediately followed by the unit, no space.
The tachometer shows 50rpm
